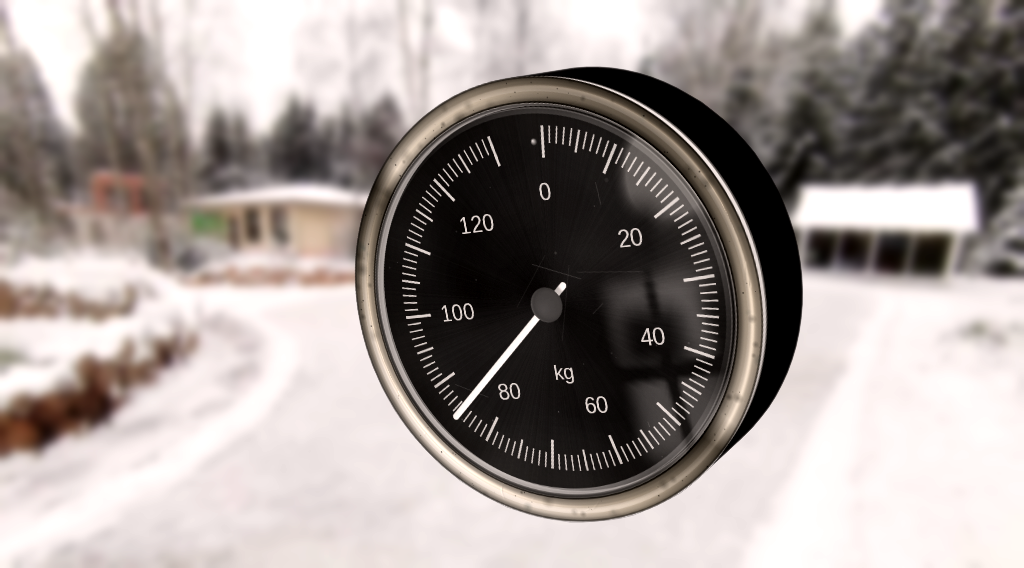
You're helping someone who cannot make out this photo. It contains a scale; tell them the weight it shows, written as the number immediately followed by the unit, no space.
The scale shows 85kg
